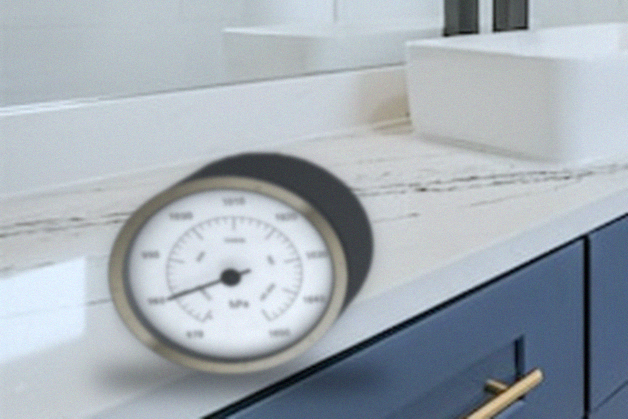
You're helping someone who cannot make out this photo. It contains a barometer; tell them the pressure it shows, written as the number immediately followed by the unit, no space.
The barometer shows 980hPa
